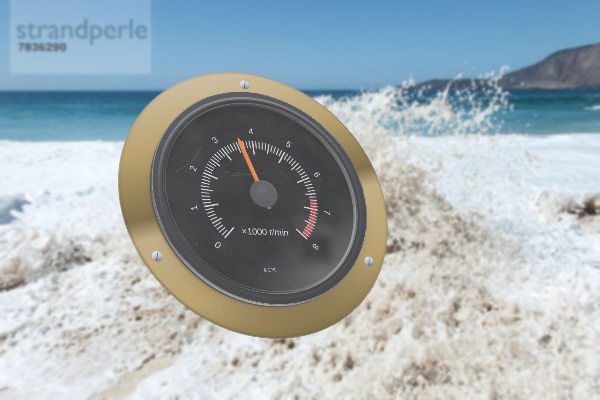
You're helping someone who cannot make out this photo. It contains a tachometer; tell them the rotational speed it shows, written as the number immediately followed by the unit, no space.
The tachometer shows 3500rpm
